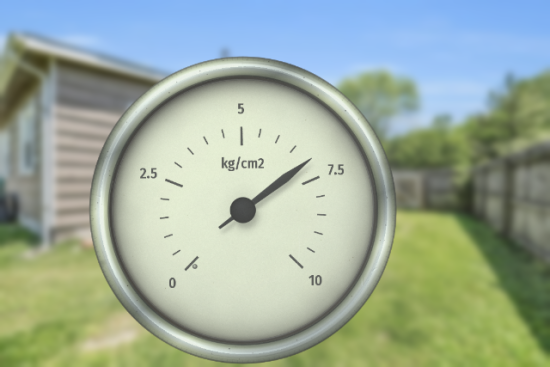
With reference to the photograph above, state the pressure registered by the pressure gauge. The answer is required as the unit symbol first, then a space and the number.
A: kg/cm² 7
